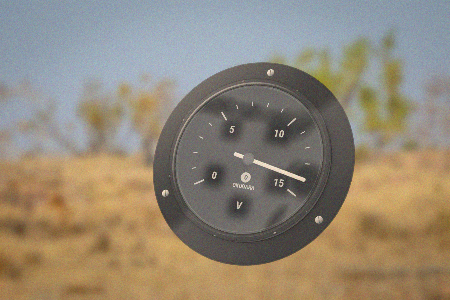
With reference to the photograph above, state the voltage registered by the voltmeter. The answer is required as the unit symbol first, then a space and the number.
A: V 14
